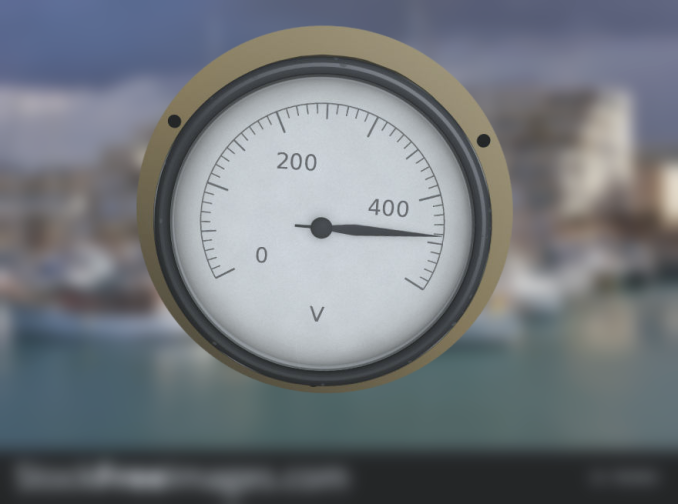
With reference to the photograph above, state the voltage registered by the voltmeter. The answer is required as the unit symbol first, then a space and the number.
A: V 440
